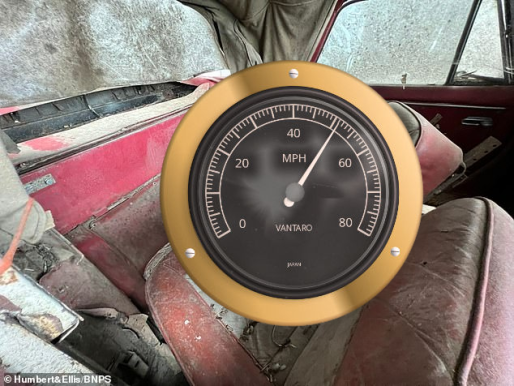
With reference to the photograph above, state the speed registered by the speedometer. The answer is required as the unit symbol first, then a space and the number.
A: mph 51
